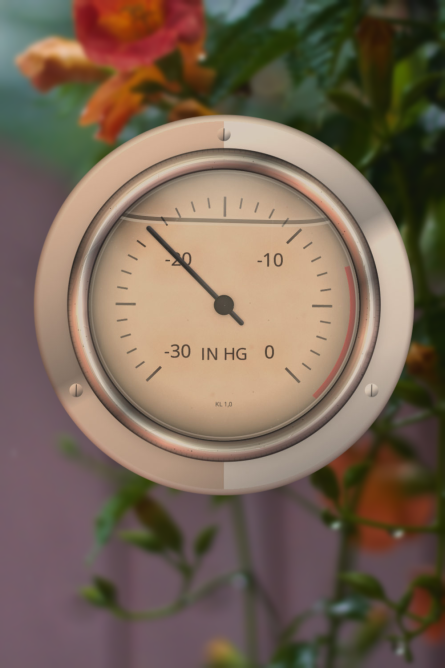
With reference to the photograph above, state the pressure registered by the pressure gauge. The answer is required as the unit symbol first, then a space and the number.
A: inHg -20
